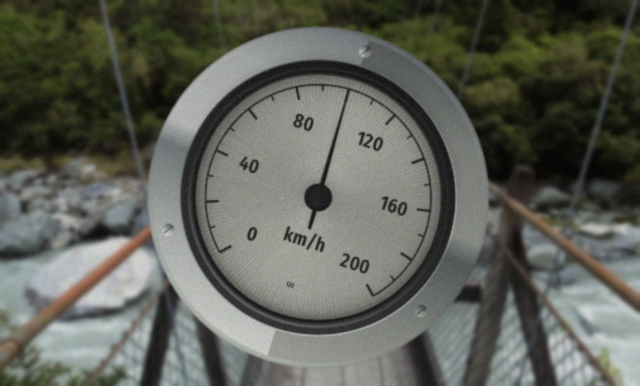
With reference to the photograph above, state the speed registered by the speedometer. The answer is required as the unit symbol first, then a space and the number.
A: km/h 100
